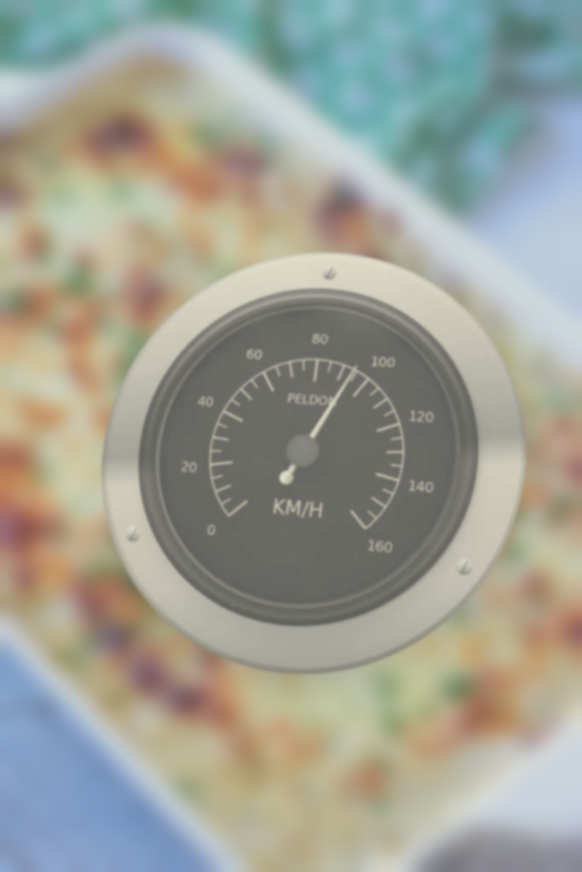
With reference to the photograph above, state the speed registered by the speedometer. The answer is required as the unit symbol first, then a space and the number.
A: km/h 95
